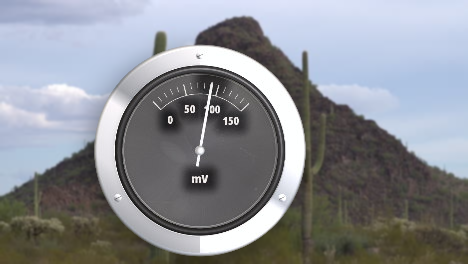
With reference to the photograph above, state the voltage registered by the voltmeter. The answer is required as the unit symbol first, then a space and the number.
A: mV 90
